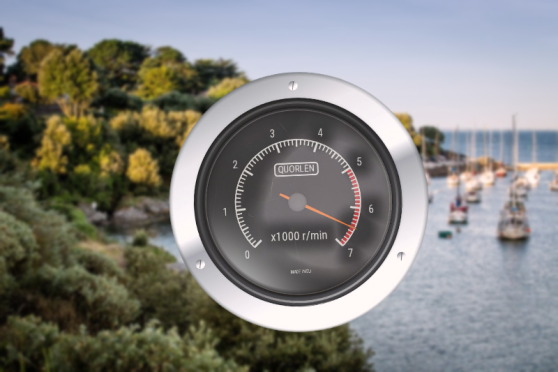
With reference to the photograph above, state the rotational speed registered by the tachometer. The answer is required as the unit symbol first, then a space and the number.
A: rpm 6500
